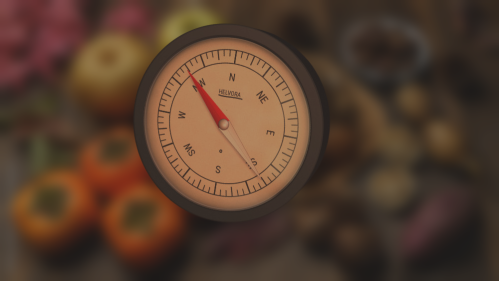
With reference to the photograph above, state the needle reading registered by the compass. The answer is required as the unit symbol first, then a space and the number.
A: ° 315
